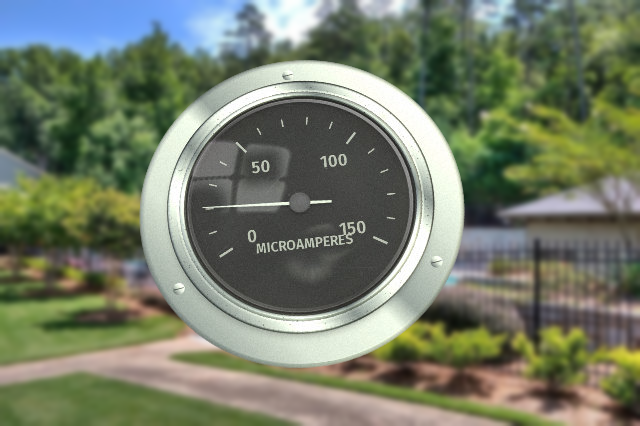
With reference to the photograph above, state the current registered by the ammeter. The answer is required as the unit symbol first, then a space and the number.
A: µA 20
